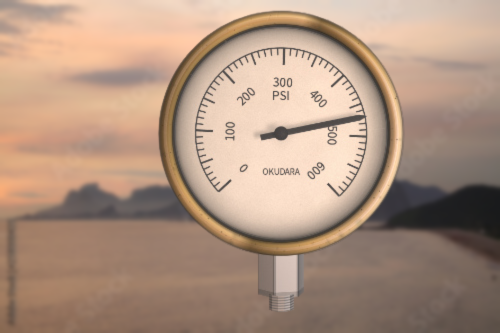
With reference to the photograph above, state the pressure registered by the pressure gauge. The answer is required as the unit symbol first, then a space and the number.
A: psi 470
